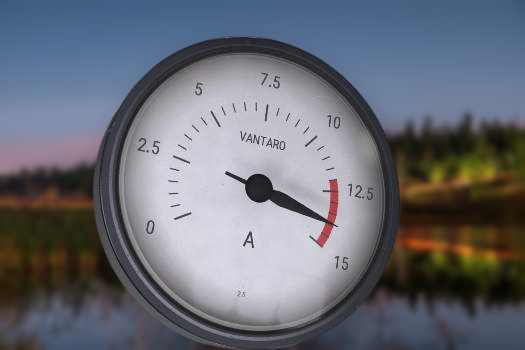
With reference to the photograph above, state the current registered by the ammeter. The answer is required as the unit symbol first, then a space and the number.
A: A 14
